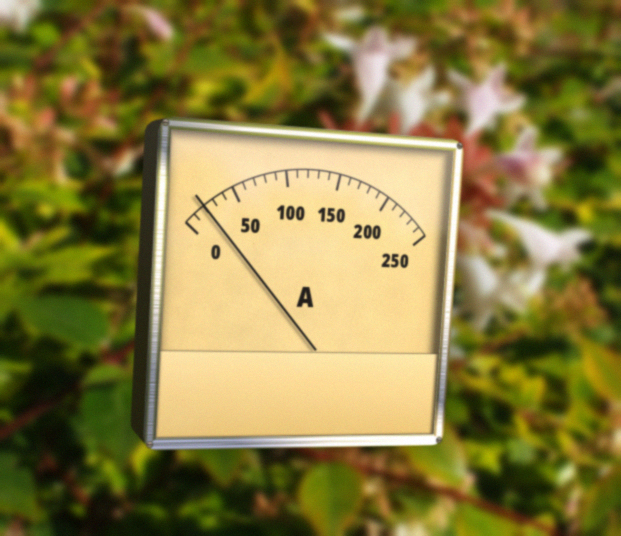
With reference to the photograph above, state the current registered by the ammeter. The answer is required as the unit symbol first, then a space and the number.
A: A 20
